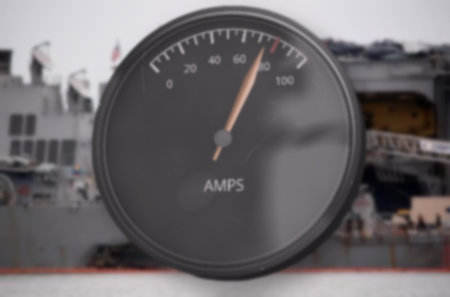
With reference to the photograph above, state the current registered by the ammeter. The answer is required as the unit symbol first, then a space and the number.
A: A 75
